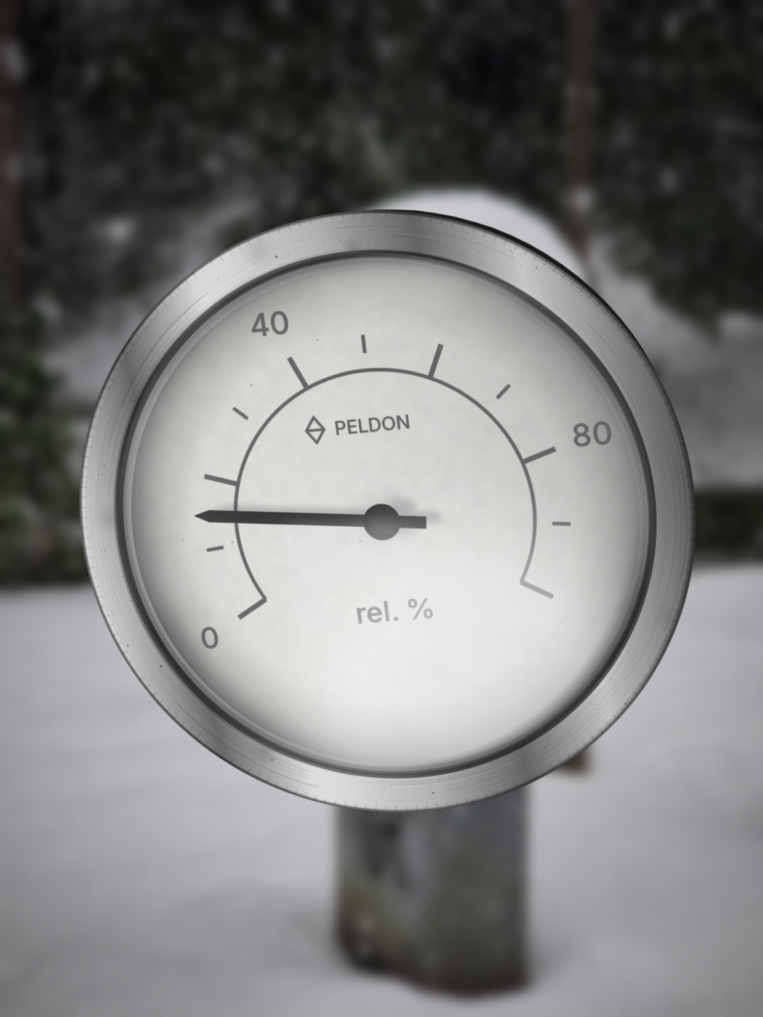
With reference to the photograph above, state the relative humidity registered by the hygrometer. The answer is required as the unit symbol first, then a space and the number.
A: % 15
